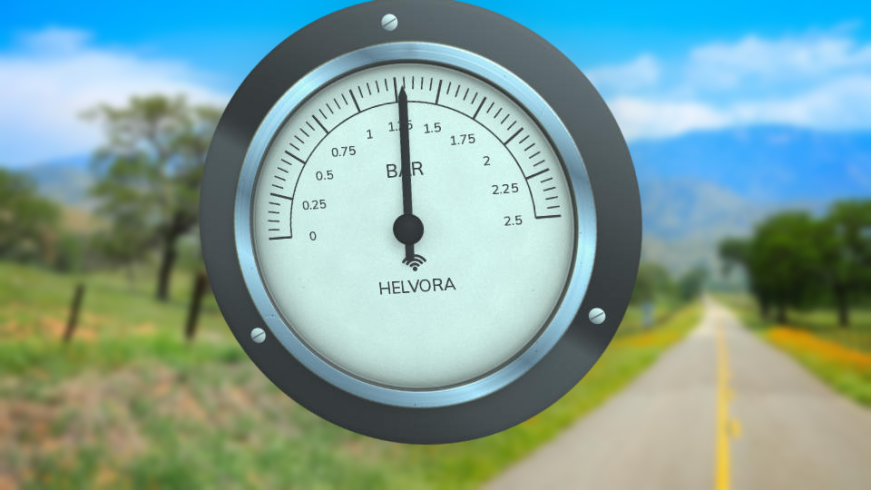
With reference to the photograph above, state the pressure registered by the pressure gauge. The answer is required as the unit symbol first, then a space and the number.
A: bar 1.3
